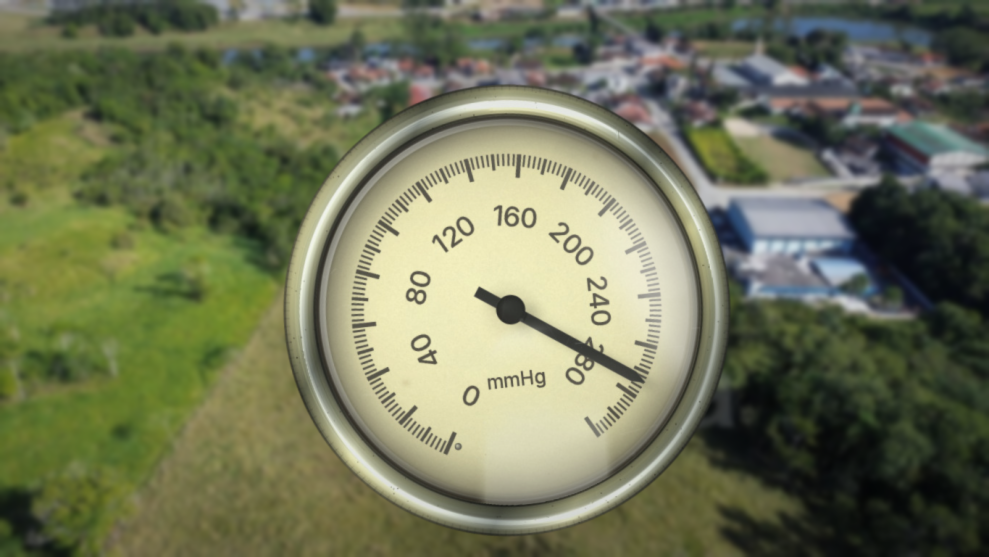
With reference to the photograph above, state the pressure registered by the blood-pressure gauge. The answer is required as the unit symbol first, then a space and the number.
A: mmHg 274
